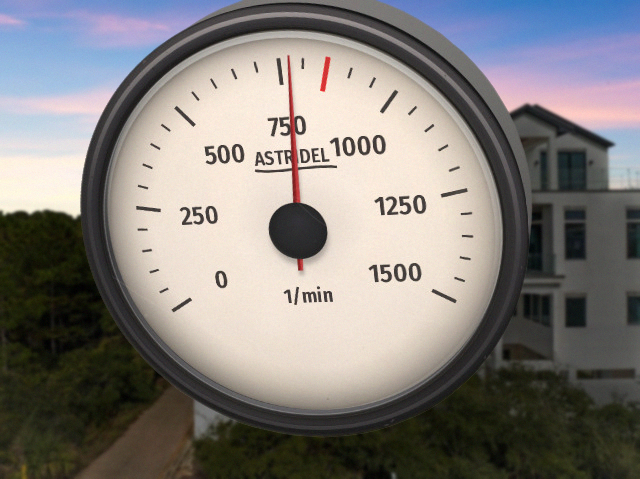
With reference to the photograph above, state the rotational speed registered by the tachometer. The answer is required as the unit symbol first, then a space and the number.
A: rpm 775
